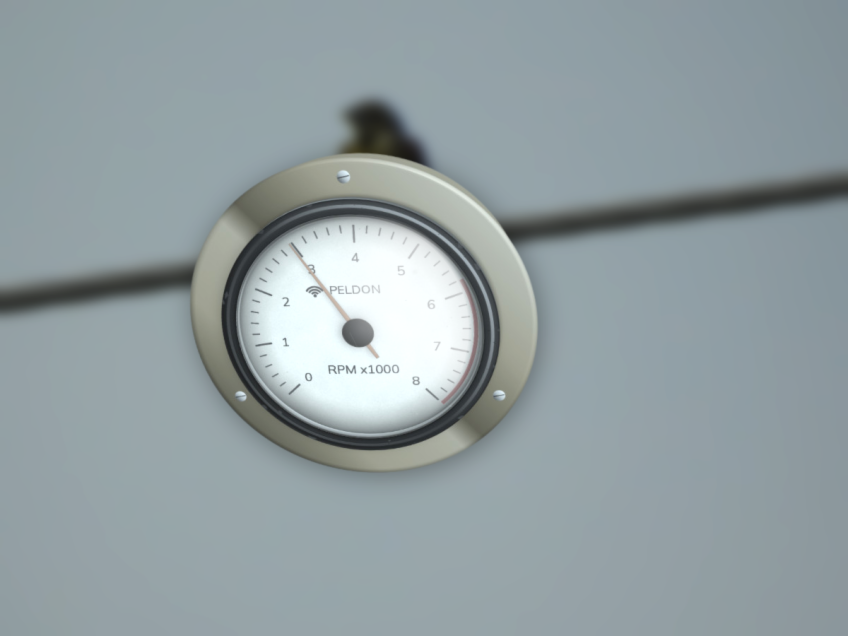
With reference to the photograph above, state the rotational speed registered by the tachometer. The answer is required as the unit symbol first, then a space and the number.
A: rpm 3000
